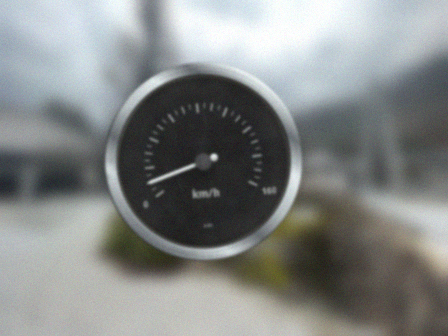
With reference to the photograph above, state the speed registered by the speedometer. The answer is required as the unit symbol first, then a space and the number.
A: km/h 10
